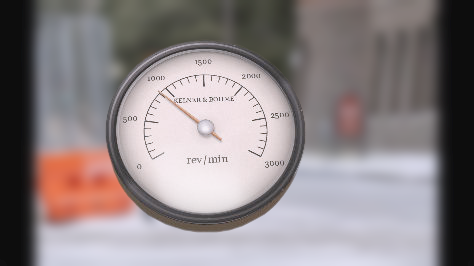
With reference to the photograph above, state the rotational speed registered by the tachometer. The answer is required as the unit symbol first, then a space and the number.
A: rpm 900
